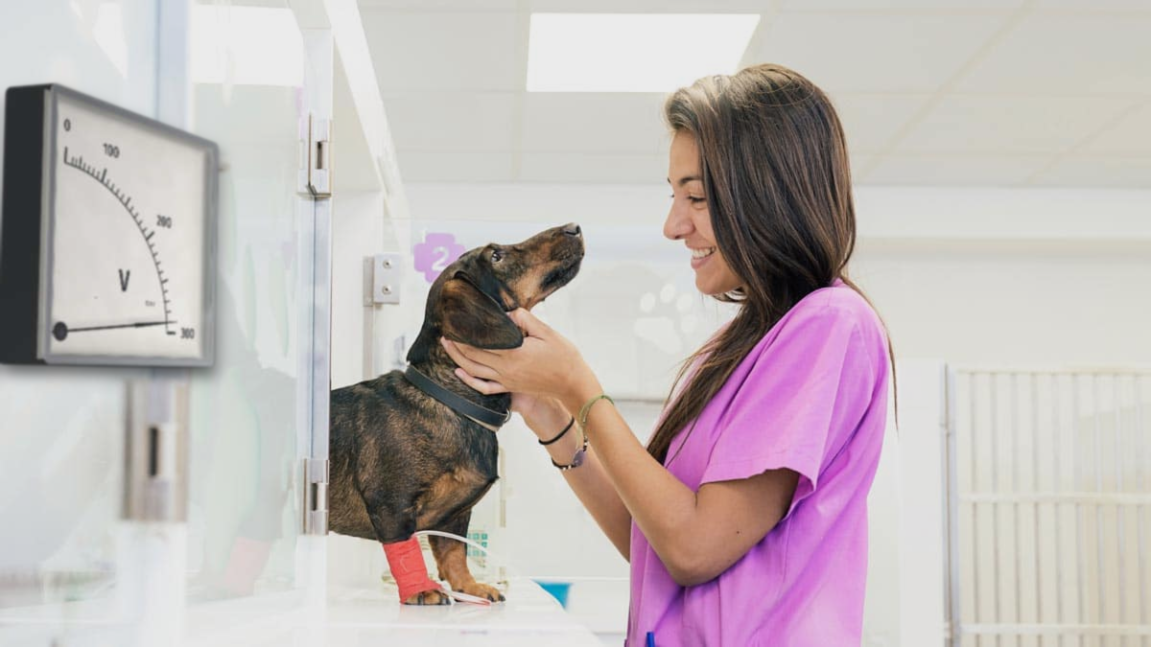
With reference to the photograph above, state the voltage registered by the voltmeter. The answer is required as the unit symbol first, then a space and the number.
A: V 290
